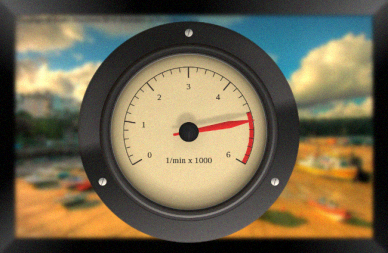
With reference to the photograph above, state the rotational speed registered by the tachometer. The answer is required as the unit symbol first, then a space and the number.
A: rpm 5000
